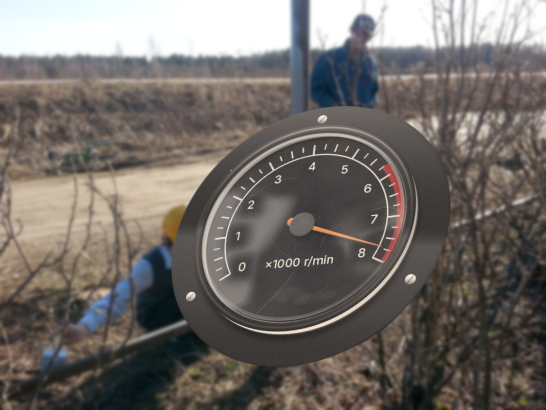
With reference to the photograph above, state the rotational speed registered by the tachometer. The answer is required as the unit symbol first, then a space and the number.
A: rpm 7750
